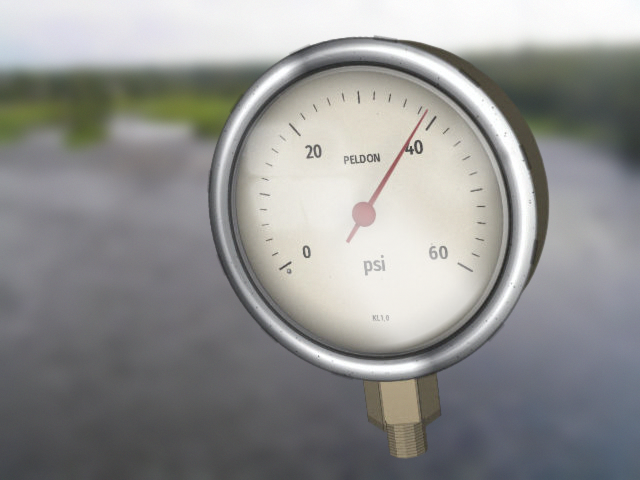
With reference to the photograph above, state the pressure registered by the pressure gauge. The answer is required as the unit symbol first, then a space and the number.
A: psi 39
